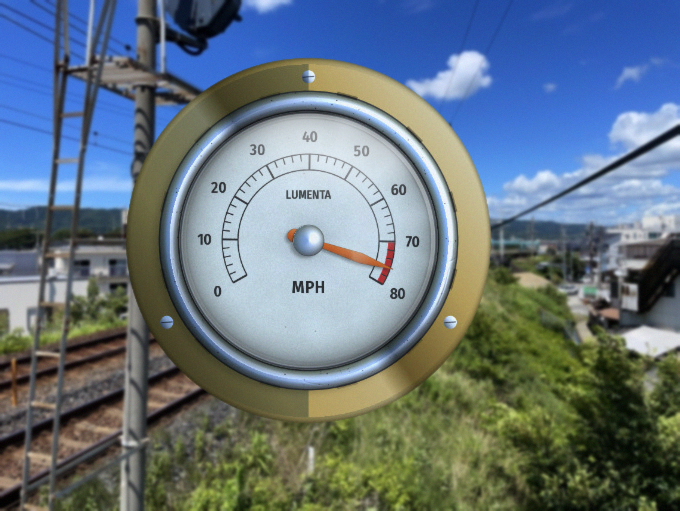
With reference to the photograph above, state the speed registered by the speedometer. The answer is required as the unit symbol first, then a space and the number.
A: mph 76
